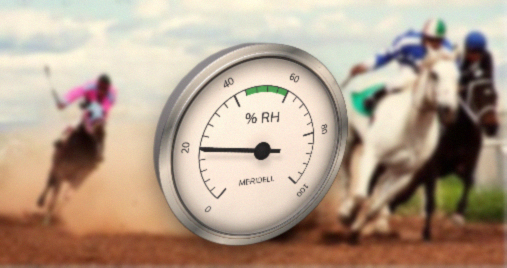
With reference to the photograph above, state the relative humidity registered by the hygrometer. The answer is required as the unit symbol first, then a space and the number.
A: % 20
